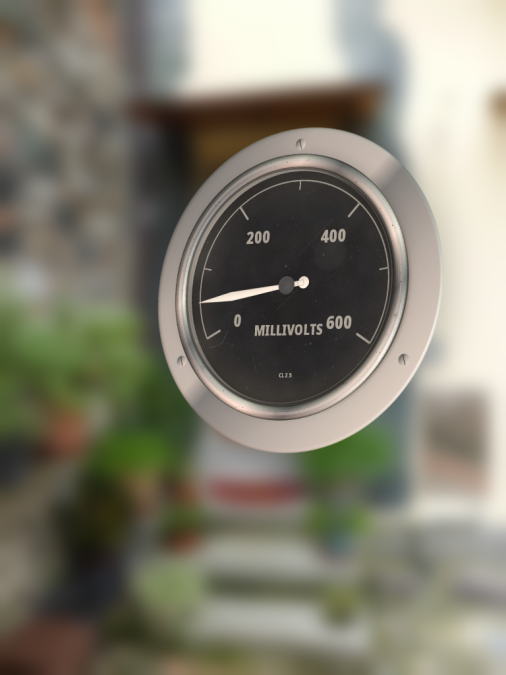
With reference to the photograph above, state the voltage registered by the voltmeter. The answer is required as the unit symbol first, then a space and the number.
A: mV 50
